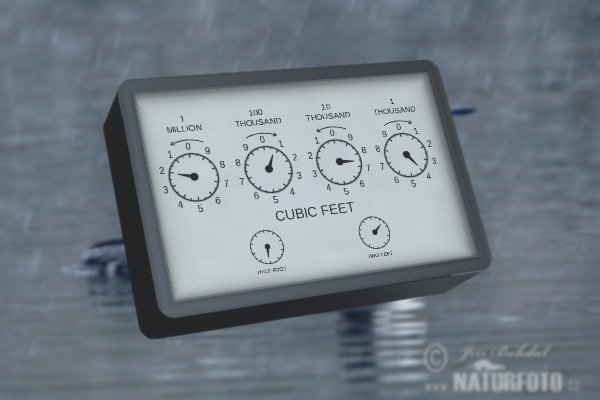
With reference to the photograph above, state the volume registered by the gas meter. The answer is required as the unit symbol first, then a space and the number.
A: ft³ 207400
